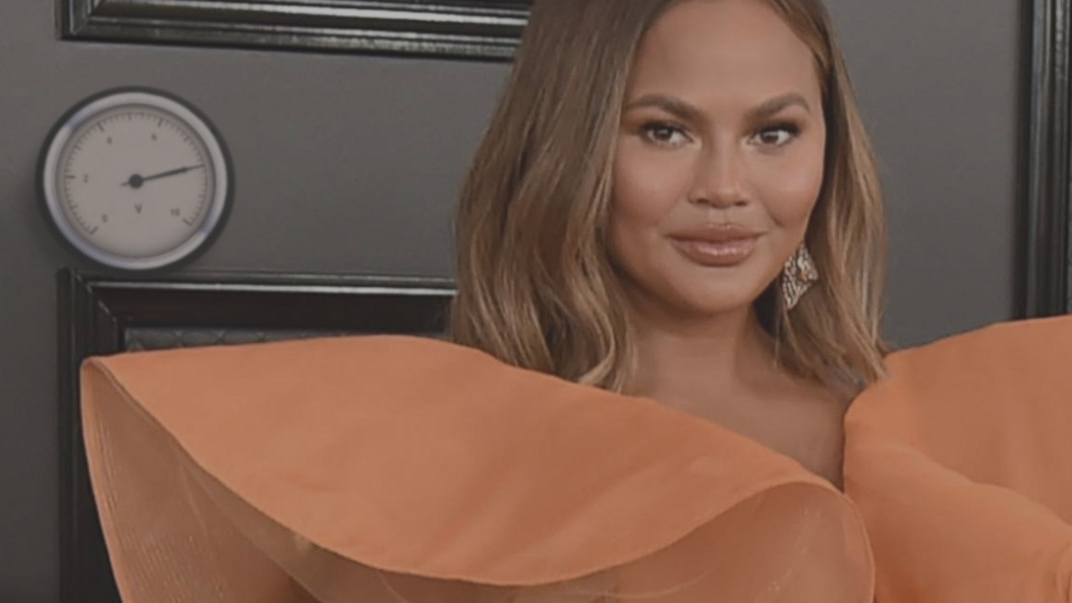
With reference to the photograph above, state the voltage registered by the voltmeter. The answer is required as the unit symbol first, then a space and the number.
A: V 8
